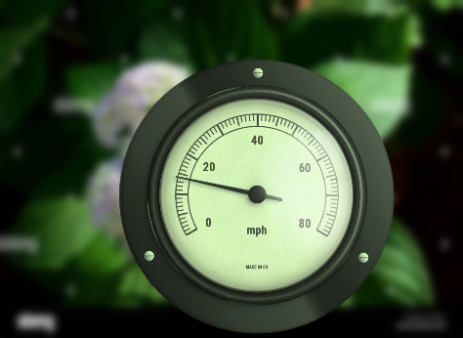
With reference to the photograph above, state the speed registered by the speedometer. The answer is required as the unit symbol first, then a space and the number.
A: mph 14
